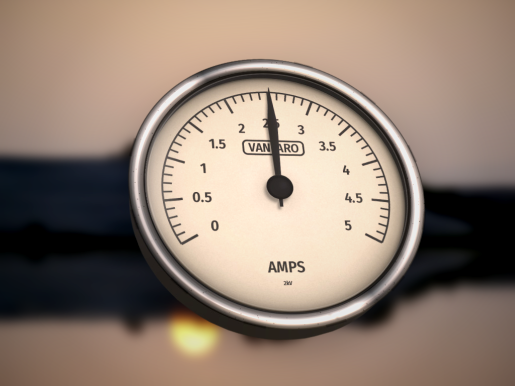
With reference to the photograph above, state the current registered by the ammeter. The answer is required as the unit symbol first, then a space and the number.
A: A 2.5
